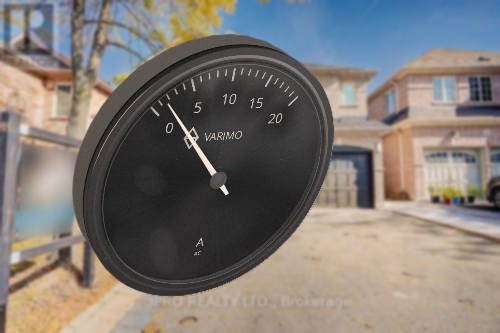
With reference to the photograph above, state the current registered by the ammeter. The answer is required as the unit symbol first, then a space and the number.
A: A 1.5
